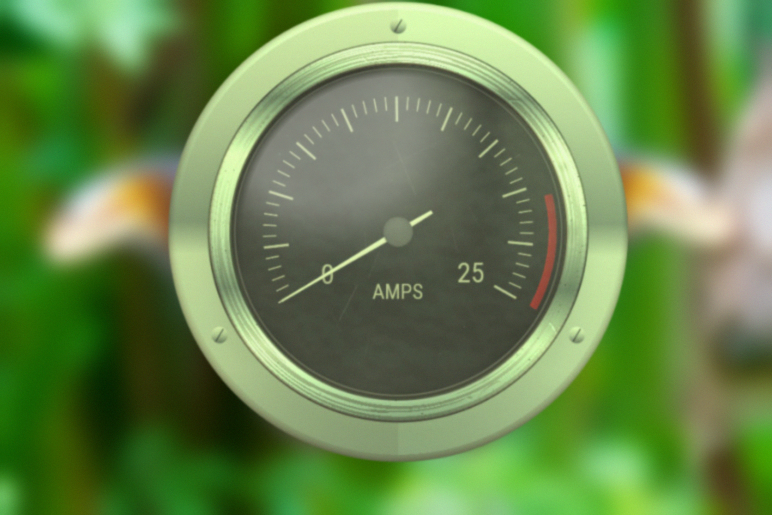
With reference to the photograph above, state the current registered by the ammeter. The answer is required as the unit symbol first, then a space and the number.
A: A 0
